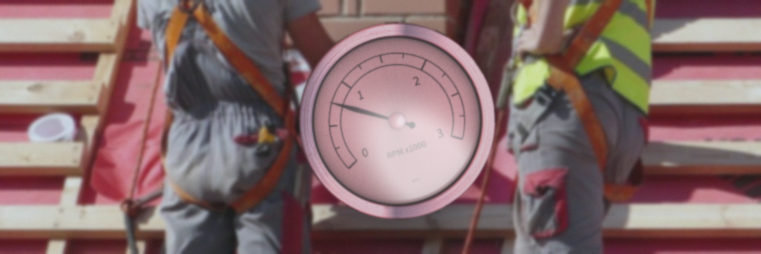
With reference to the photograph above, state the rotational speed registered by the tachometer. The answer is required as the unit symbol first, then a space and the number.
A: rpm 750
